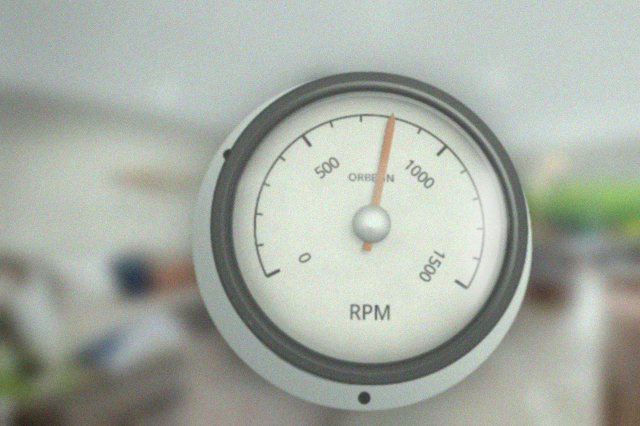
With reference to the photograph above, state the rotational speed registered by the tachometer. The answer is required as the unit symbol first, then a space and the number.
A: rpm 800
